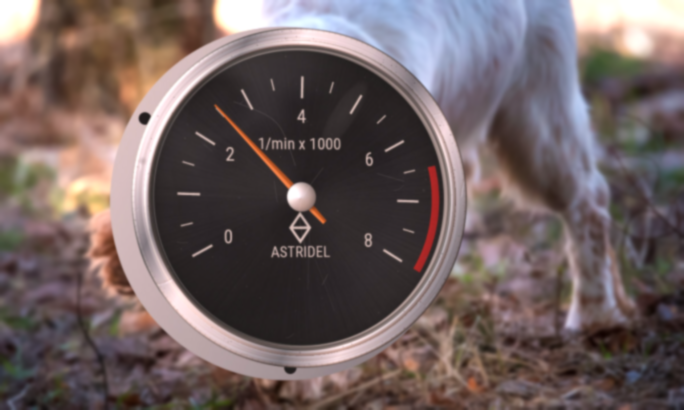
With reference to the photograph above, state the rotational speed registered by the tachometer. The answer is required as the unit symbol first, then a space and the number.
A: rpm 2500
